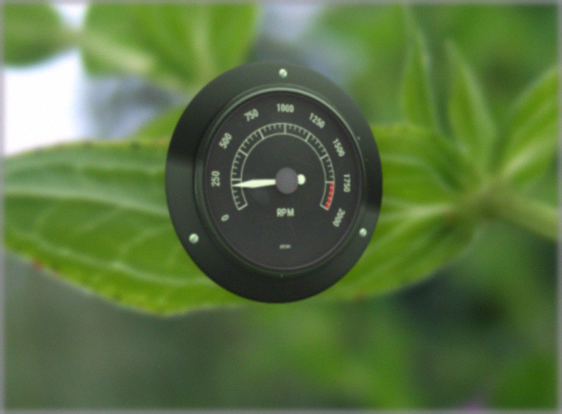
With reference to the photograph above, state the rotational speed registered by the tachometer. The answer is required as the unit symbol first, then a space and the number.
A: rpm 200
